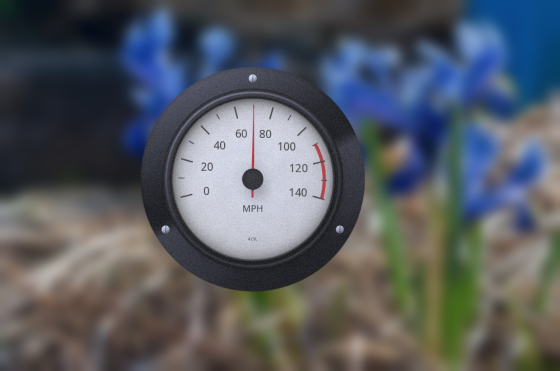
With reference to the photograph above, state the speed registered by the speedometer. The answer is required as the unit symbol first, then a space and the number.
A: mph 70
